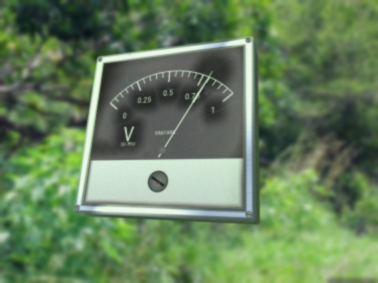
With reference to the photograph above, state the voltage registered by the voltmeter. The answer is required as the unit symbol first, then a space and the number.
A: V 0.8
